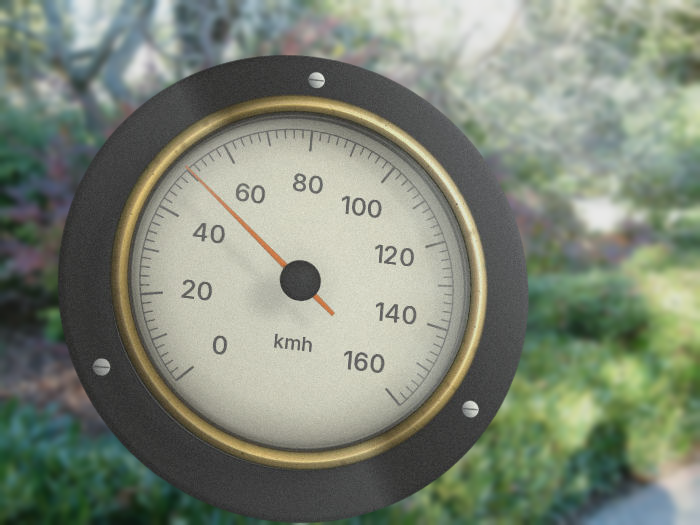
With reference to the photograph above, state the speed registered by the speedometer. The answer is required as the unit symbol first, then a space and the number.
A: km/h 50
